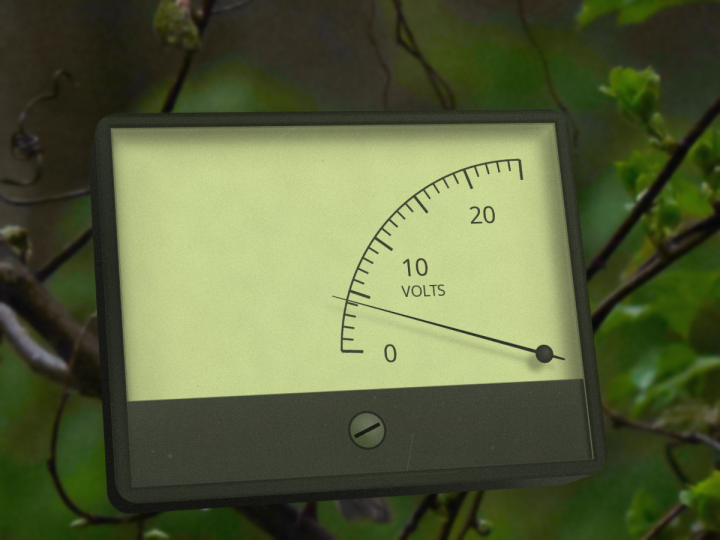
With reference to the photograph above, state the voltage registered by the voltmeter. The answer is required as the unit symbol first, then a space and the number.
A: V 4
